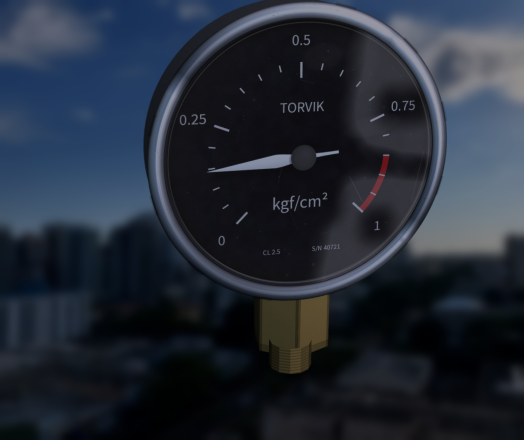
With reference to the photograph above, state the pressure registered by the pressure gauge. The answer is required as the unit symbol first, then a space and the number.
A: kg/cm² 0.15
